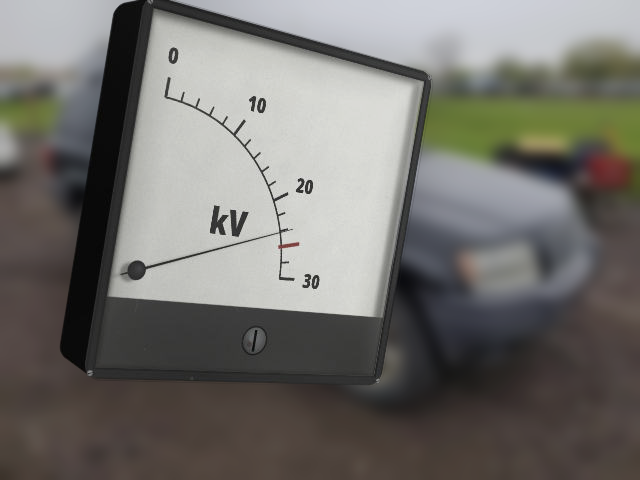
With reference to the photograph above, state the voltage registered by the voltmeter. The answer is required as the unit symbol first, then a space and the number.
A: kV 24
